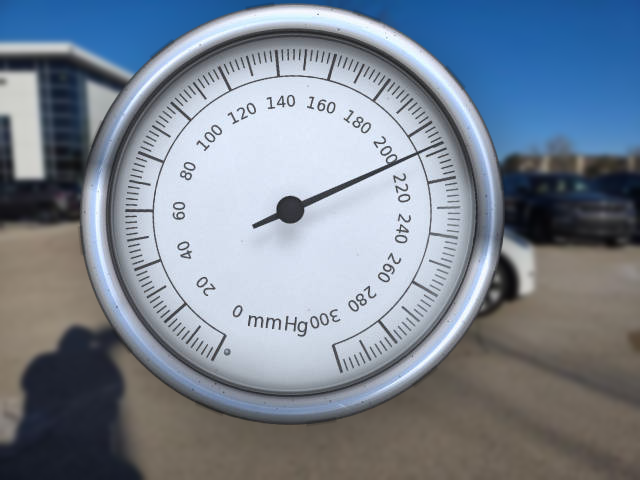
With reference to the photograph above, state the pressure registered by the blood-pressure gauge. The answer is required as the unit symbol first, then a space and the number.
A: mmHg 208
